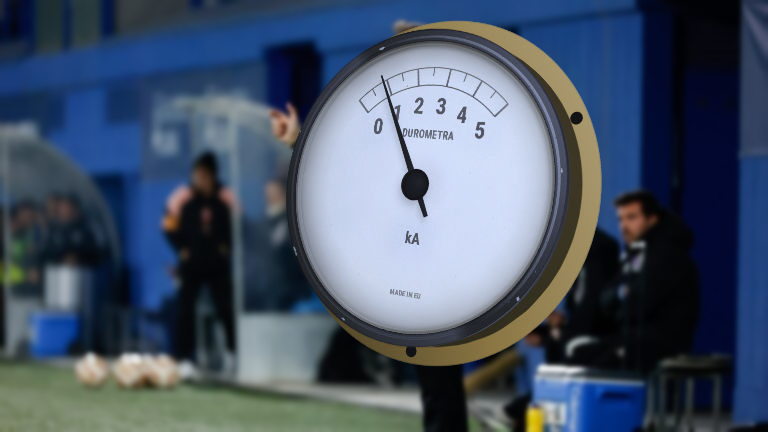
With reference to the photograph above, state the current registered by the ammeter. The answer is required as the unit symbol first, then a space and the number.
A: kA 1
